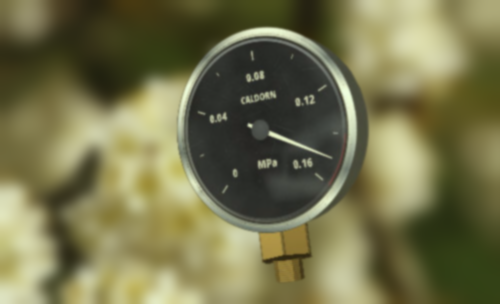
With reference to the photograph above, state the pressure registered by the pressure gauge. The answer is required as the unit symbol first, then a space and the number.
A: MPa 0.15
